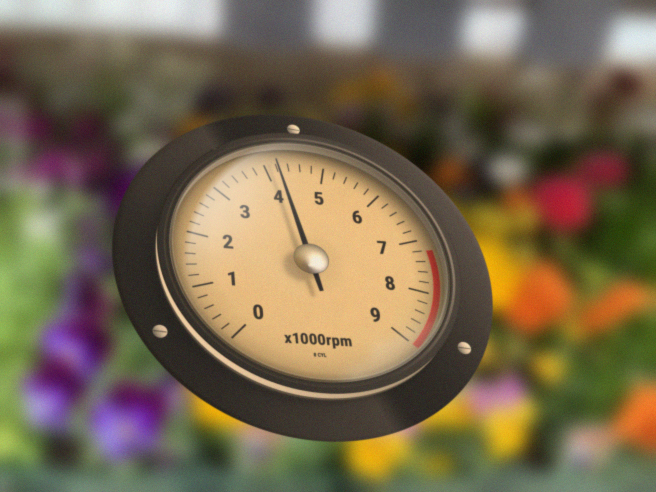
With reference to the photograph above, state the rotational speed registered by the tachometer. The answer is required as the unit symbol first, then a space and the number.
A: rpm 4200
